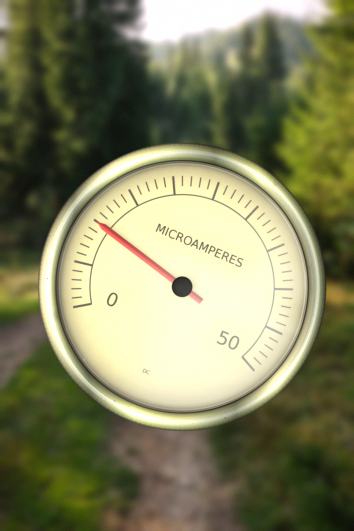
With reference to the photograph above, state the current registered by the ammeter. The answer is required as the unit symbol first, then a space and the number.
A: µA 10
